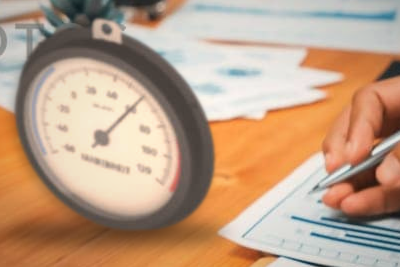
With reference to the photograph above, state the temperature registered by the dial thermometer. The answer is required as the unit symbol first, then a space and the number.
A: °F 60
